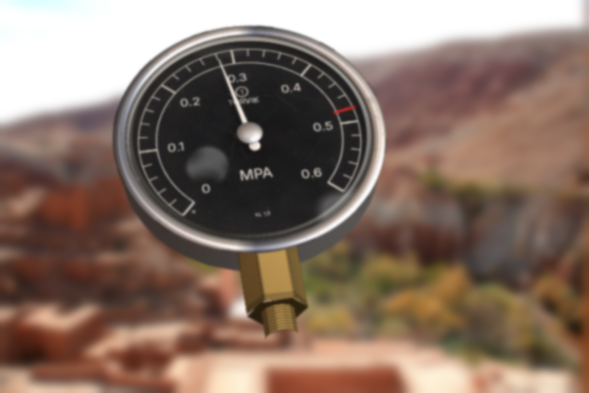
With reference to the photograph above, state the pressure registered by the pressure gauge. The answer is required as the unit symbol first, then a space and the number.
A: MPa 0.28
